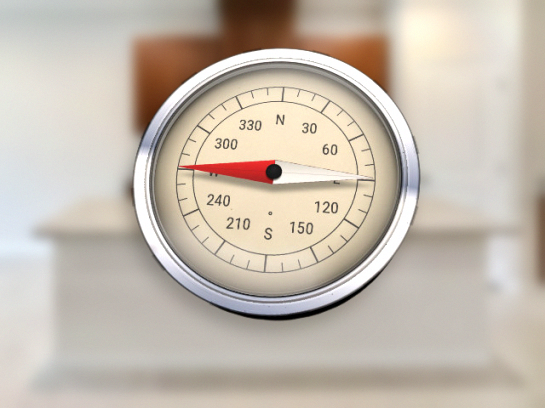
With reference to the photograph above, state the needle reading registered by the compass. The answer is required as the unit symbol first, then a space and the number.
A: ° 270
